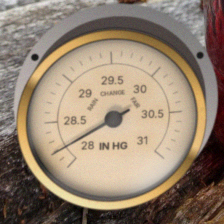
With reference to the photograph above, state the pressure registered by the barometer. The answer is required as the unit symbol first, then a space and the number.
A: inHg 28.2
